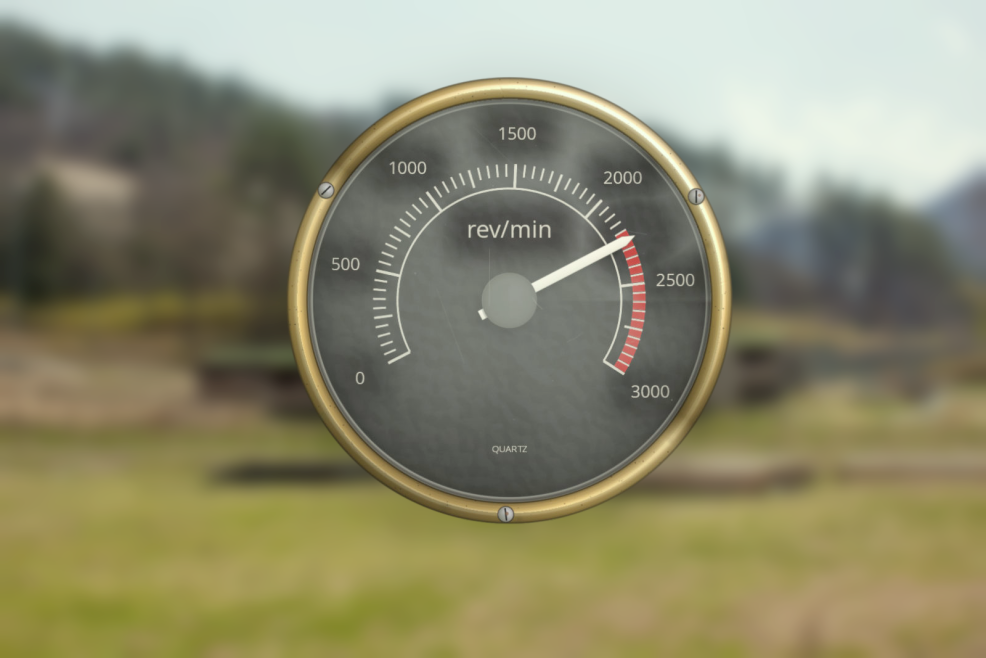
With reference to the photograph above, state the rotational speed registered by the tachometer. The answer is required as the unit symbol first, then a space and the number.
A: rpm 2250
